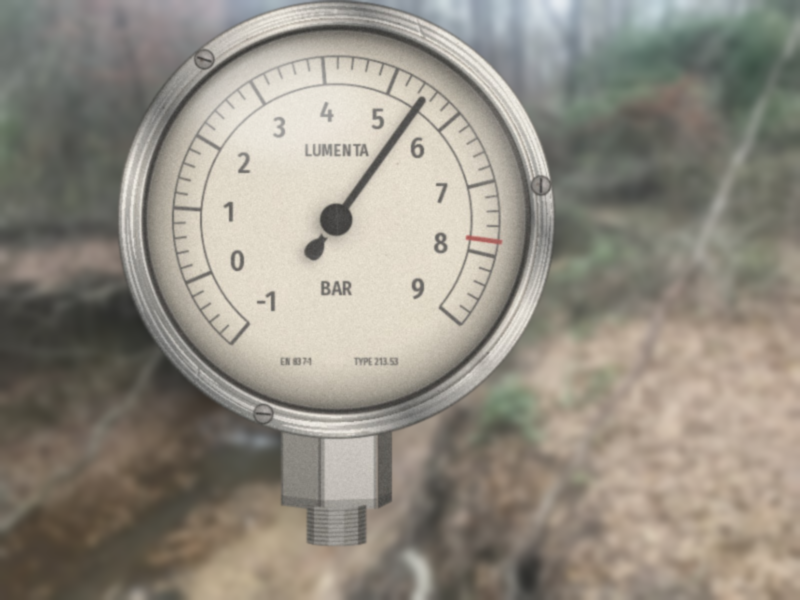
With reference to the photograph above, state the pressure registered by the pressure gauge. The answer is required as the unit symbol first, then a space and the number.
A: bar 5.5
